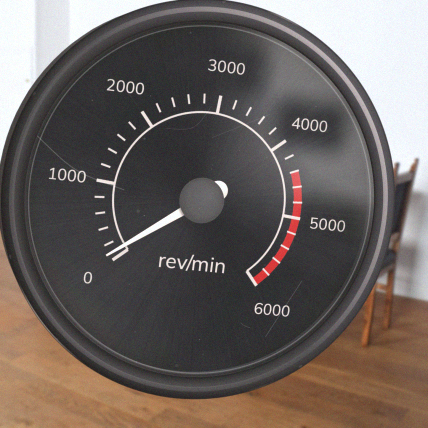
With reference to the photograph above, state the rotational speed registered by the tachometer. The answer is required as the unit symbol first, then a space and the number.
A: rpm 100
